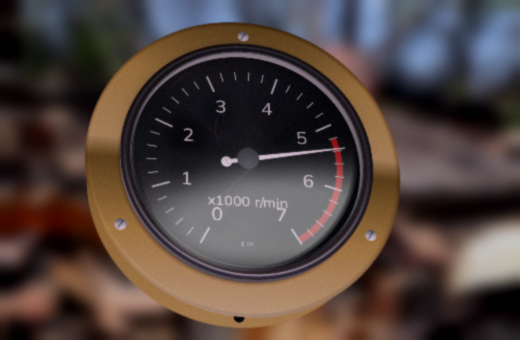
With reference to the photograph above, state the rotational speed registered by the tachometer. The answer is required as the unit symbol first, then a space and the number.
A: rpm 5400
